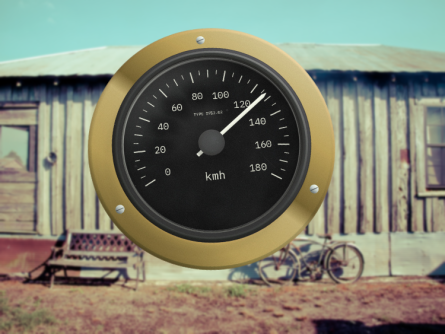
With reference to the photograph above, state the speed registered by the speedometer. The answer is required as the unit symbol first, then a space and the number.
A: km/h 127.5
